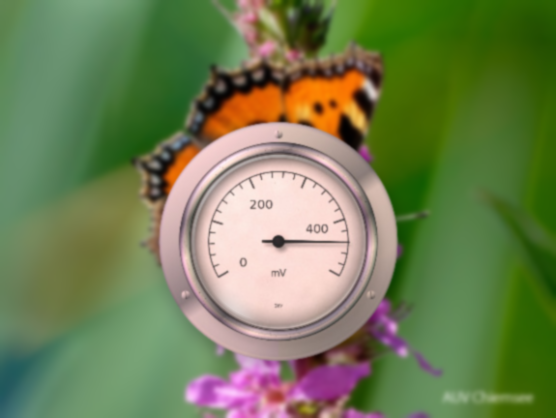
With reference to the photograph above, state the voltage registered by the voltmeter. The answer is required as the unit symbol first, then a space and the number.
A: mV 440
